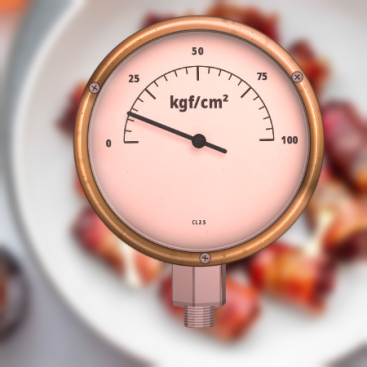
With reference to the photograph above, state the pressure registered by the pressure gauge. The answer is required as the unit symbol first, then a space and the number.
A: kg/cm² 12.5
